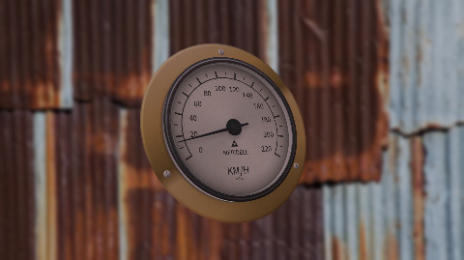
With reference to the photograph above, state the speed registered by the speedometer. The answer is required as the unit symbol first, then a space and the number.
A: km/h 15
